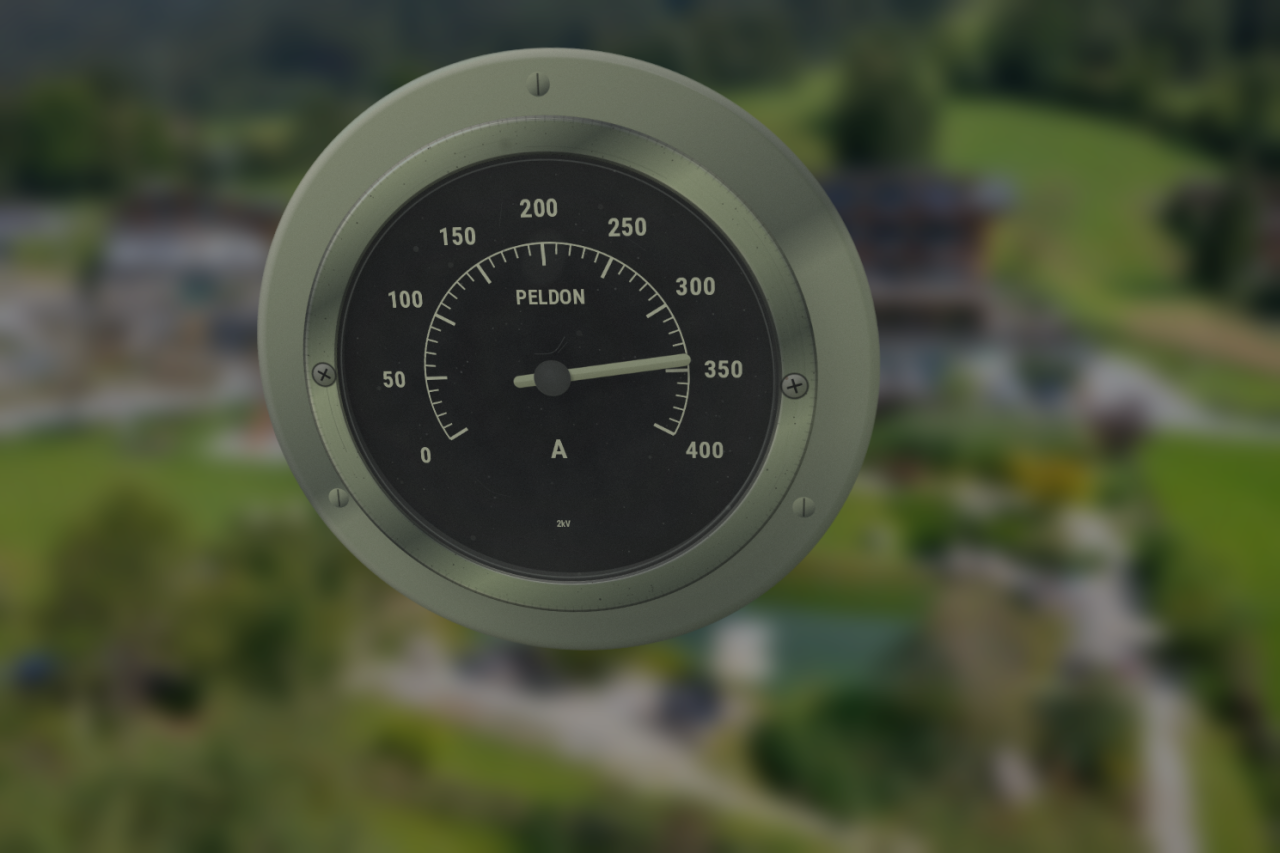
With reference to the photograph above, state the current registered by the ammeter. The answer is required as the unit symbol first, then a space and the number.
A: A 340
